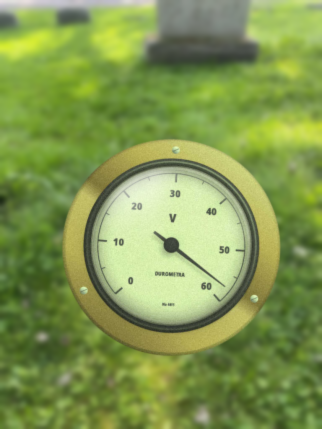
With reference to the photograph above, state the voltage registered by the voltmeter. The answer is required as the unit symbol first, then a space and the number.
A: V 57.5
